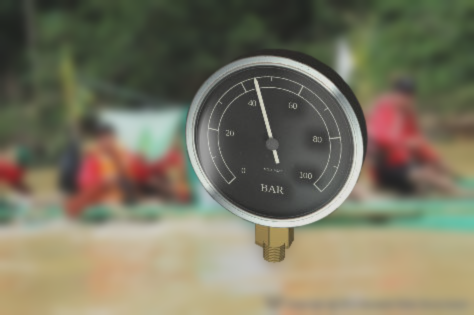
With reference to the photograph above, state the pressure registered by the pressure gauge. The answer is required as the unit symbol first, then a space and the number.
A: bar 45
